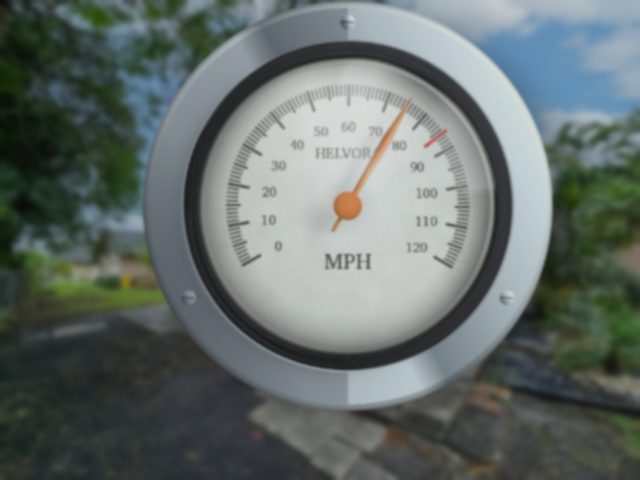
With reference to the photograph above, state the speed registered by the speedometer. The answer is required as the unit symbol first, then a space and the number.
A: mph 75
